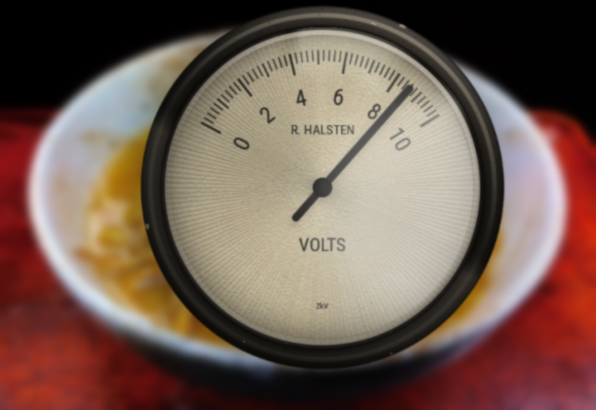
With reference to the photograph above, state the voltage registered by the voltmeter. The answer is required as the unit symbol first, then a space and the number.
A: V 8.6
